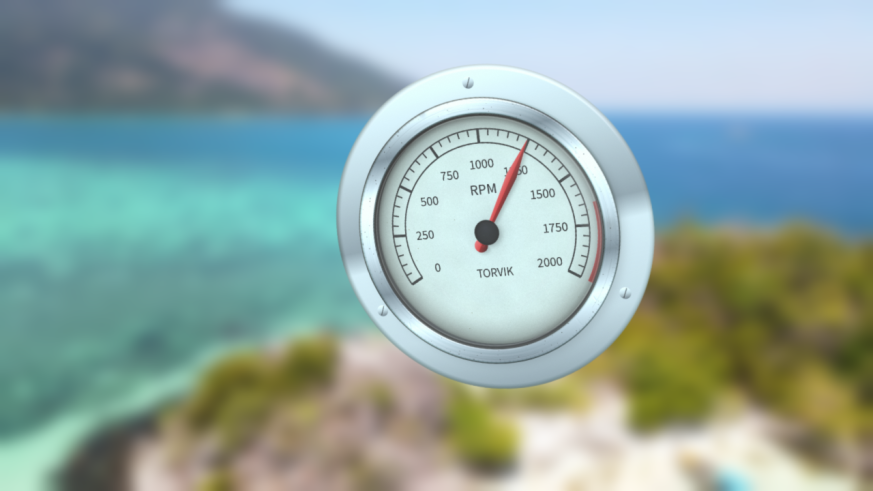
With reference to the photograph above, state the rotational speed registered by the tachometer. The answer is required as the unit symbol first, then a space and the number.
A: rpm 1250
